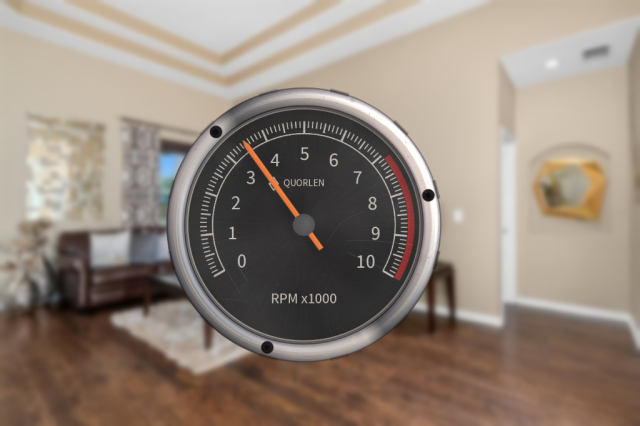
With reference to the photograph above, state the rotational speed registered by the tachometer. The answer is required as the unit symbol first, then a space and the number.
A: rpm 3500
